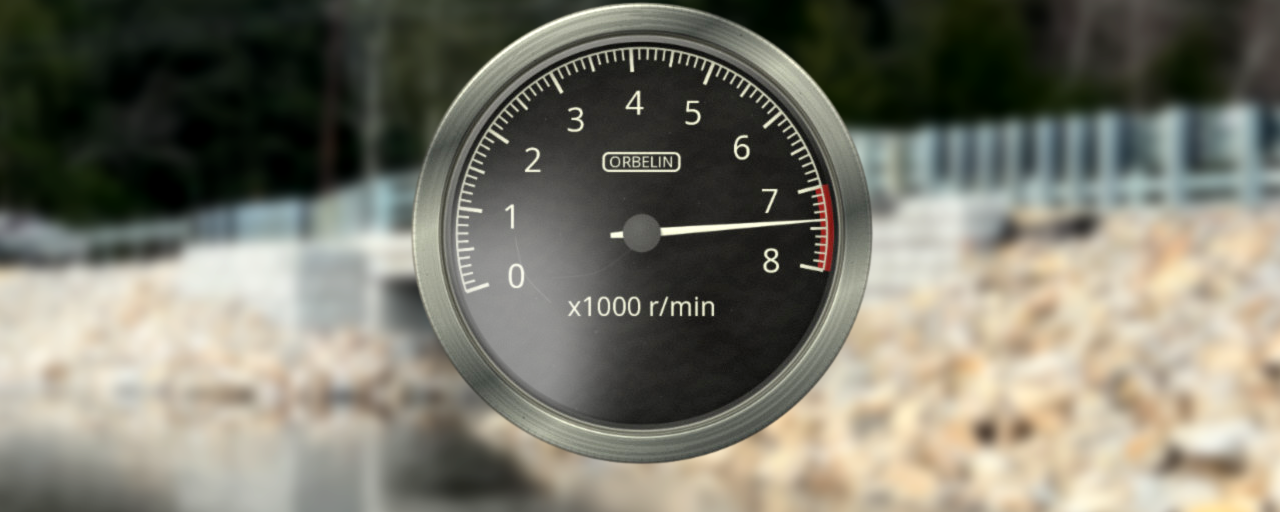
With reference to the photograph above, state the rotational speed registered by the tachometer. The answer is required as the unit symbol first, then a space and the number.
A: rpm 7400
